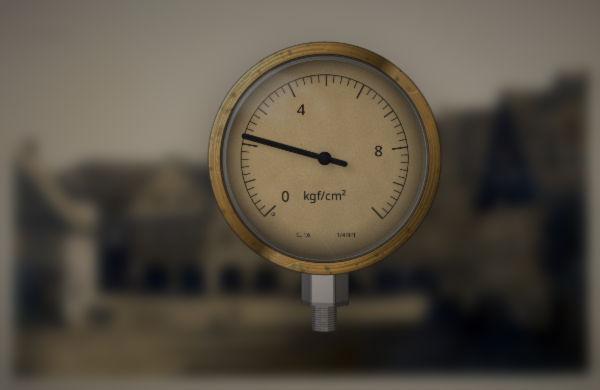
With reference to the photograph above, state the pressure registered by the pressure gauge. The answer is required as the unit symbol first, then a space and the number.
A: kg/cm² 2.2
